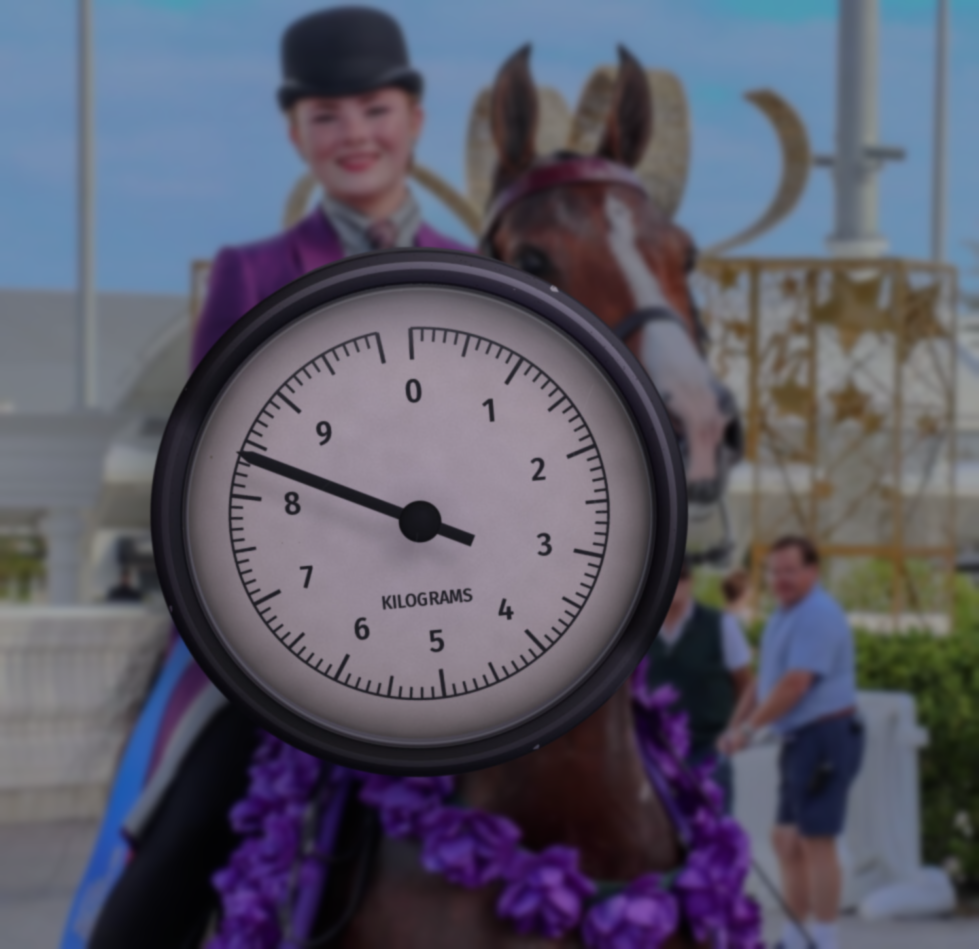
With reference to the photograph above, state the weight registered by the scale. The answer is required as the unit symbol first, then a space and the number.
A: kg 8.4
